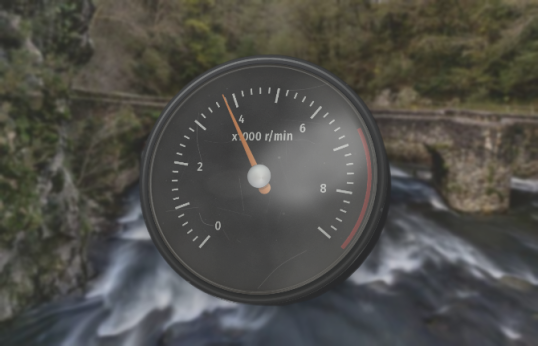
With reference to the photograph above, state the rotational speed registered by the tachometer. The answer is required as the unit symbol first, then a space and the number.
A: rpm 3800
